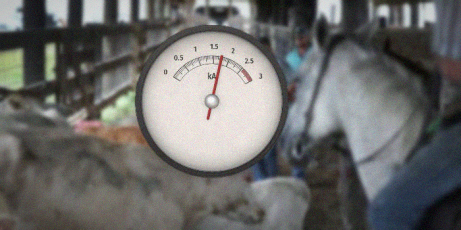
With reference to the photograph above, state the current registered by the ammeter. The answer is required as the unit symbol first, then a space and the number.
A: kA 1.75
